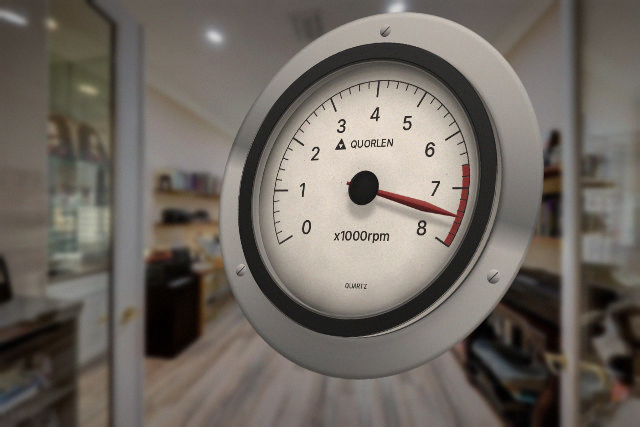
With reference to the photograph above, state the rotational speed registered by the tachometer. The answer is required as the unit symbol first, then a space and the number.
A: rpm 7500
